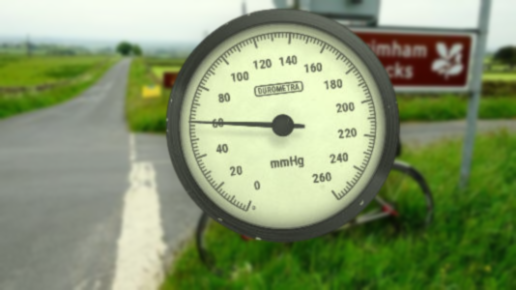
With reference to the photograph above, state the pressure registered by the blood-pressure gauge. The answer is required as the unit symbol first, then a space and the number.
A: mmHg 60
